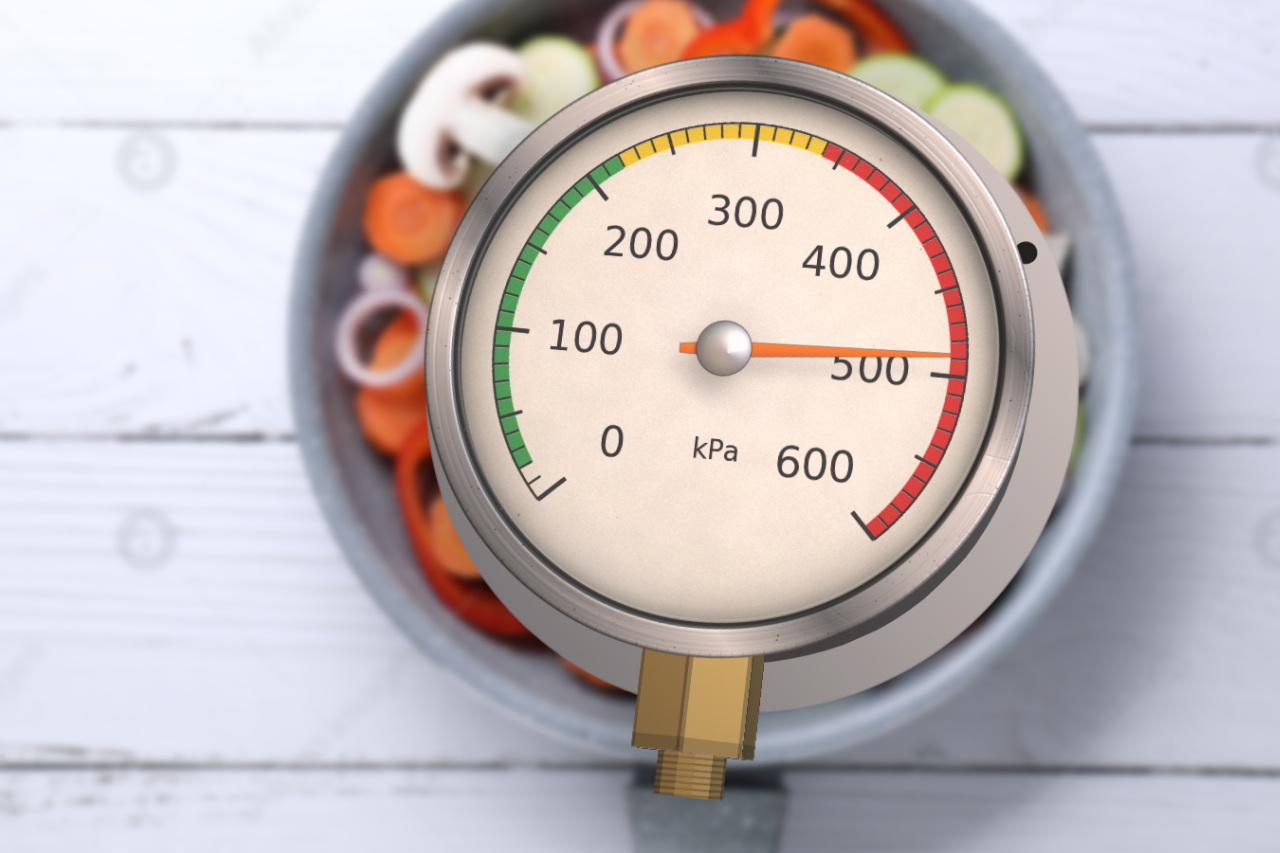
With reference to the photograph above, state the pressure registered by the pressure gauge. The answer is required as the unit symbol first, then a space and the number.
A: kPa 490
